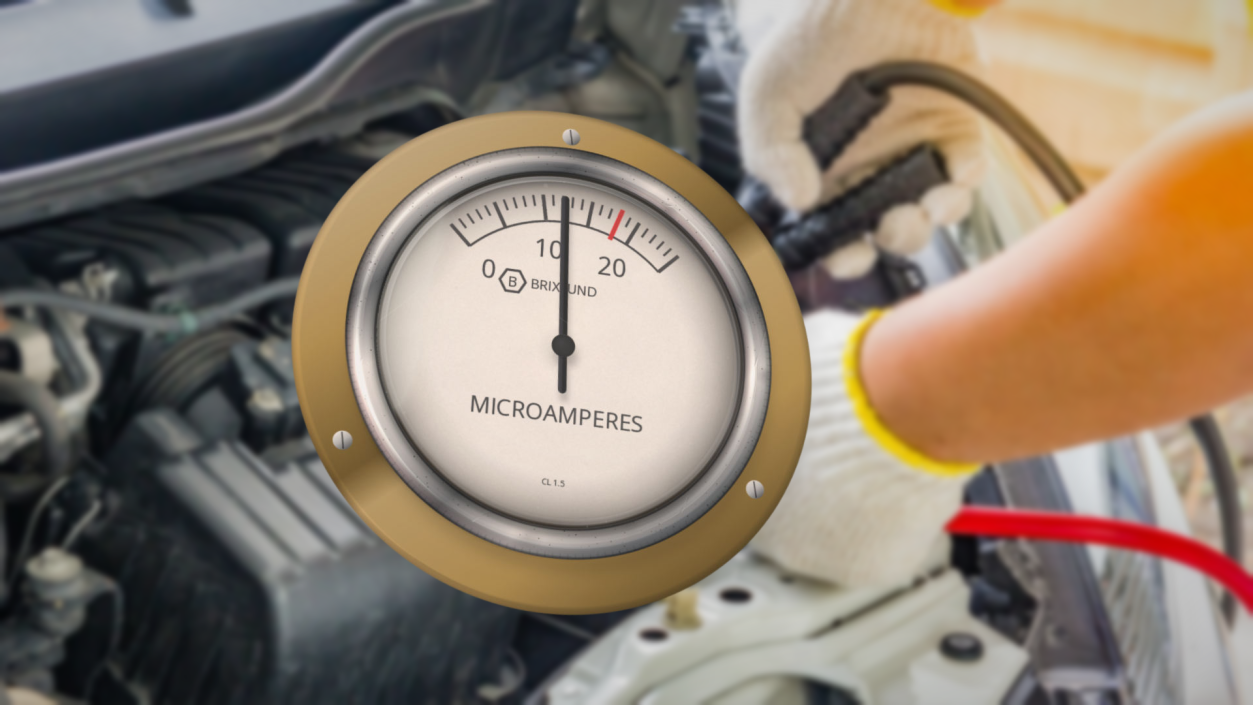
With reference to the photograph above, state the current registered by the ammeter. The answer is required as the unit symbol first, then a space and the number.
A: µA 12
